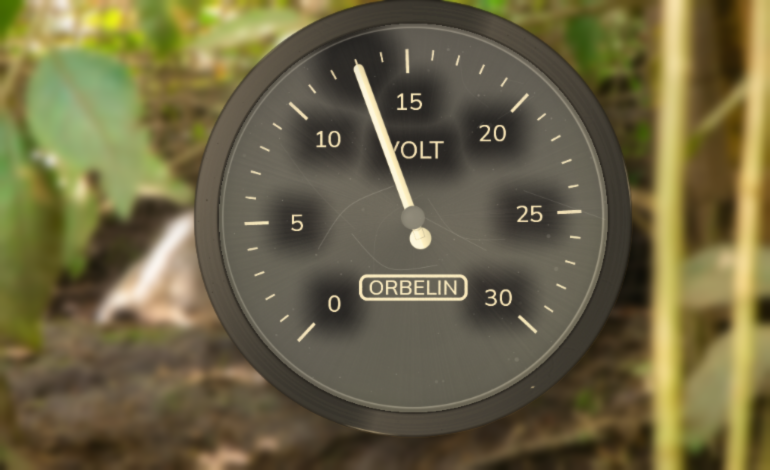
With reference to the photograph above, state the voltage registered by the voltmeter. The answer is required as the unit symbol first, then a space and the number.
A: V 13
